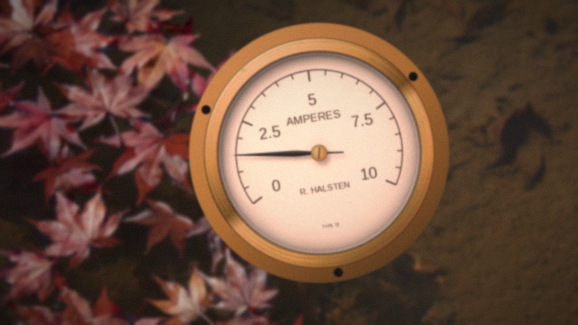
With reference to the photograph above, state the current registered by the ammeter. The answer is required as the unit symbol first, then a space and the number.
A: A 1.5
